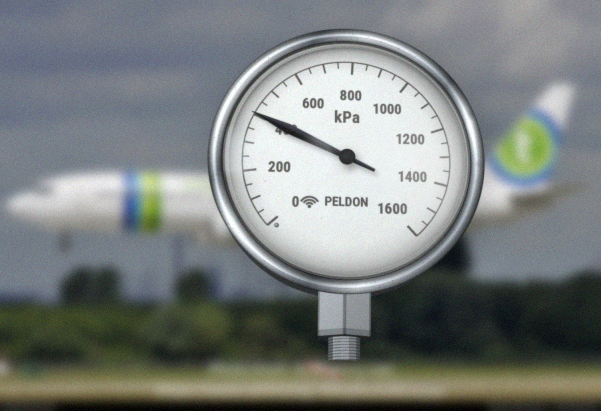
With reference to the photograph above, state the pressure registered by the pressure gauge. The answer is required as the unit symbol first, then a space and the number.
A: kPa 400
